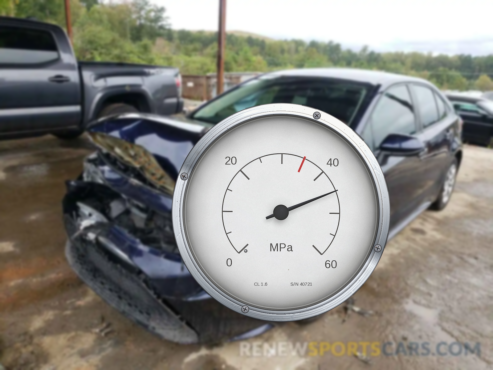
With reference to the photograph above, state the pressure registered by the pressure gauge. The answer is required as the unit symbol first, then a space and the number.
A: MPa 45
